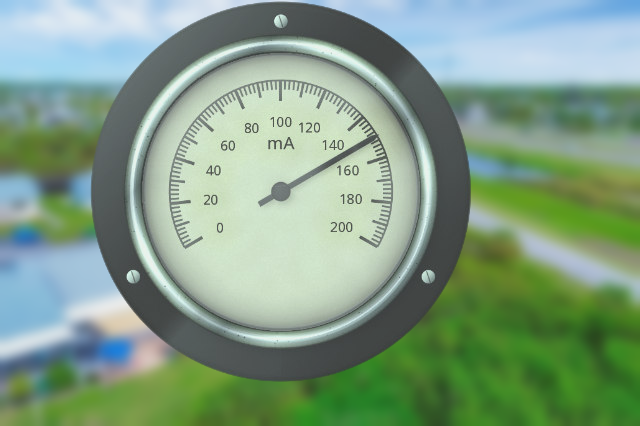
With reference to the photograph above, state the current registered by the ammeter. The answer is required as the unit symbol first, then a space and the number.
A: mA 150
